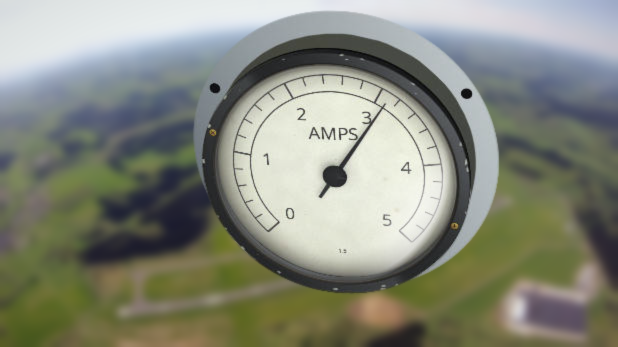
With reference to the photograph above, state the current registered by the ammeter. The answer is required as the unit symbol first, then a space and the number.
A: A 3.1
